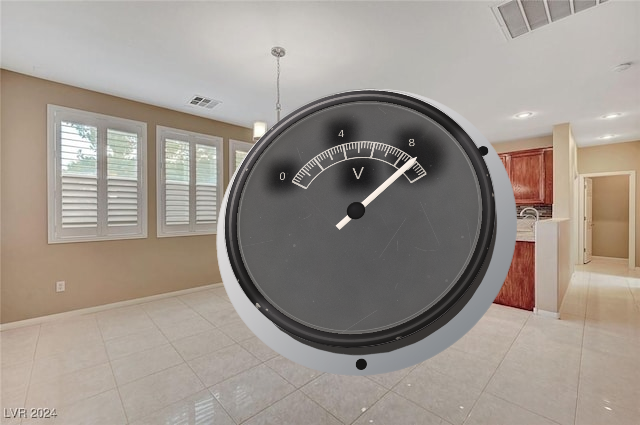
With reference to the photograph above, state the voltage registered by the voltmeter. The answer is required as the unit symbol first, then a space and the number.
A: V 9
